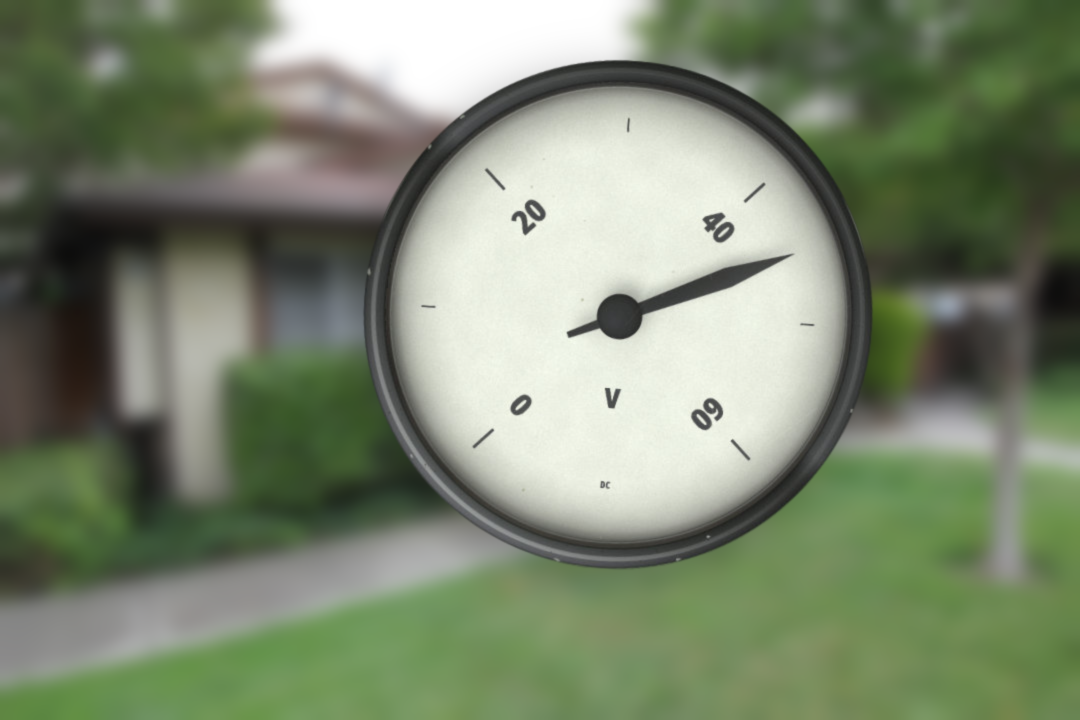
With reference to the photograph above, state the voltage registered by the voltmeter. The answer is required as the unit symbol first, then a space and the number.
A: V 45
